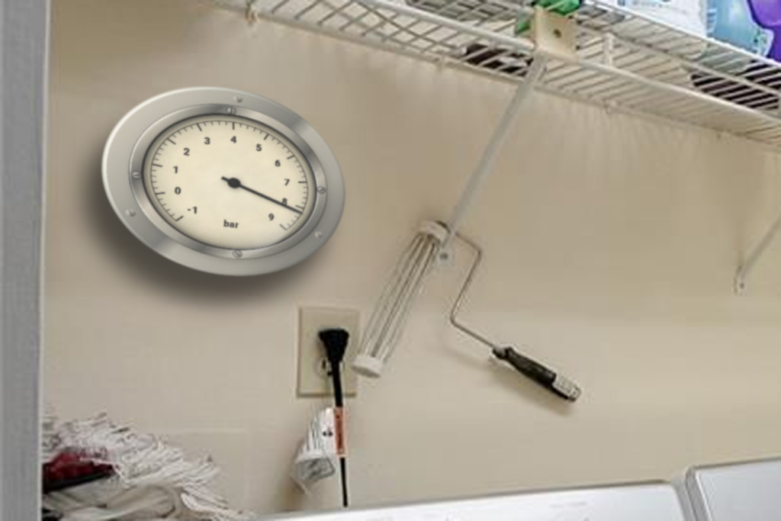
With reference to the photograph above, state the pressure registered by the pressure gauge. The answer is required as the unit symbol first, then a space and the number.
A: bar 8.2
